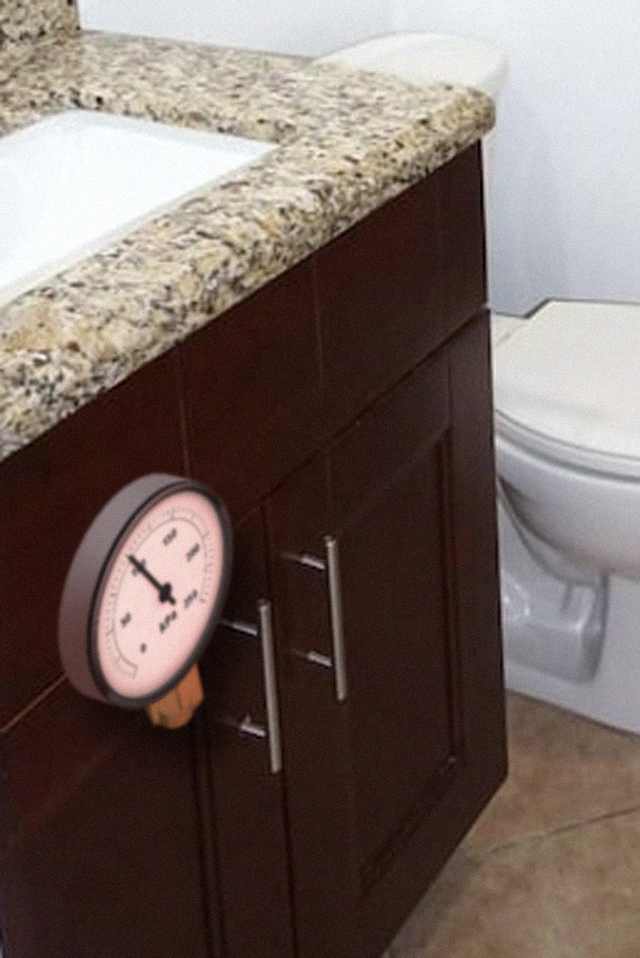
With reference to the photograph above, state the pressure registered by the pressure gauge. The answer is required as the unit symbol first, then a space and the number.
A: kPa 100
